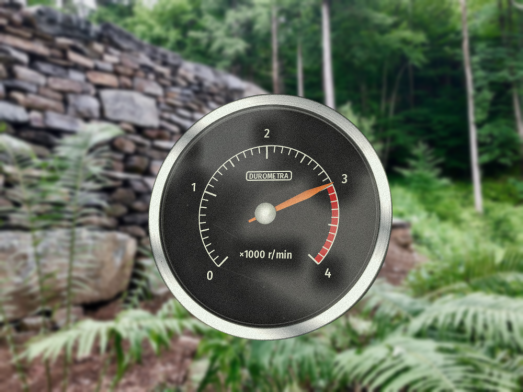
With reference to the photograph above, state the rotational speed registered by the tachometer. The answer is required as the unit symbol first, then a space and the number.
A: rpm 3000
